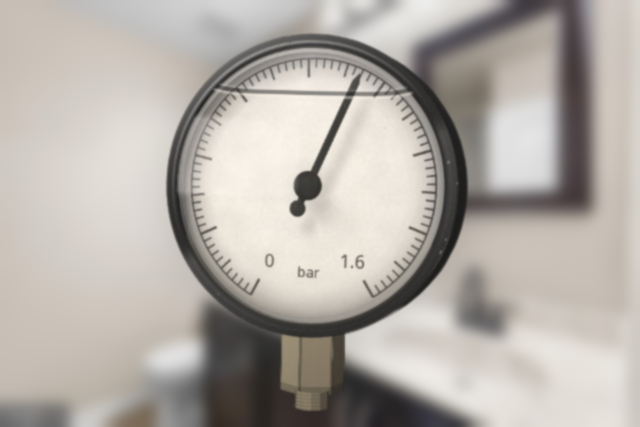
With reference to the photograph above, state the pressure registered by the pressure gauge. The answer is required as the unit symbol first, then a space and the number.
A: bar 0.94
